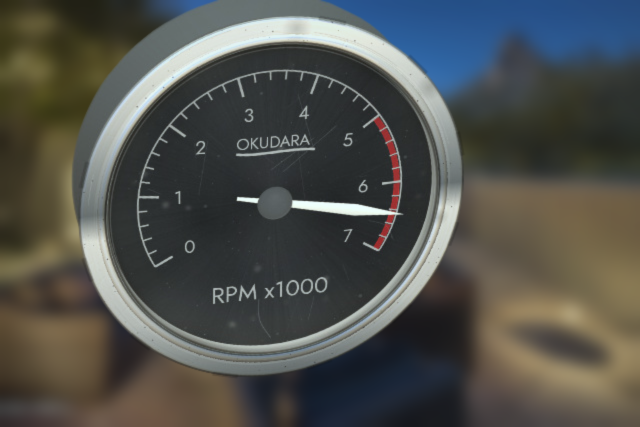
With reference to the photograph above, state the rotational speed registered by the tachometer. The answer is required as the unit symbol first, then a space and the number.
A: rpm 6400
